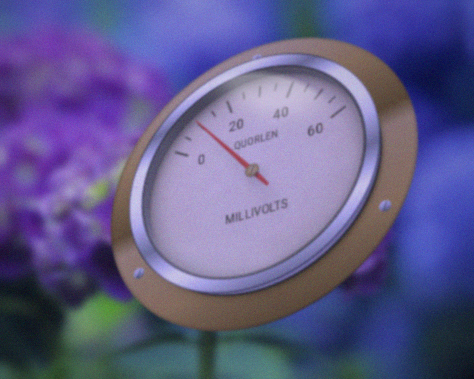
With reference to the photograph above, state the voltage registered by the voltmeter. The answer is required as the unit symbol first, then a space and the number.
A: mV 10
